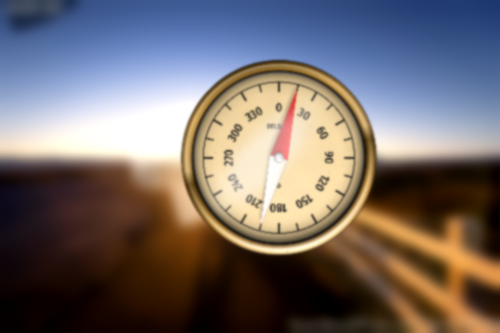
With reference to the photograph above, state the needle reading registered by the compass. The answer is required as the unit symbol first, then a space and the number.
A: ° 15
